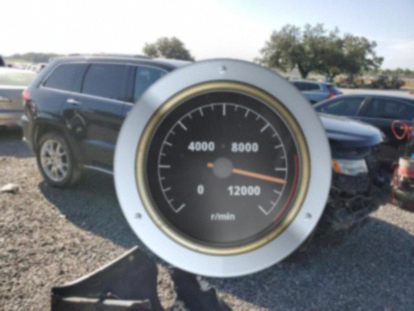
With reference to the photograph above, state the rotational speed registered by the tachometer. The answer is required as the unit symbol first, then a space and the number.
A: rpm 10500
